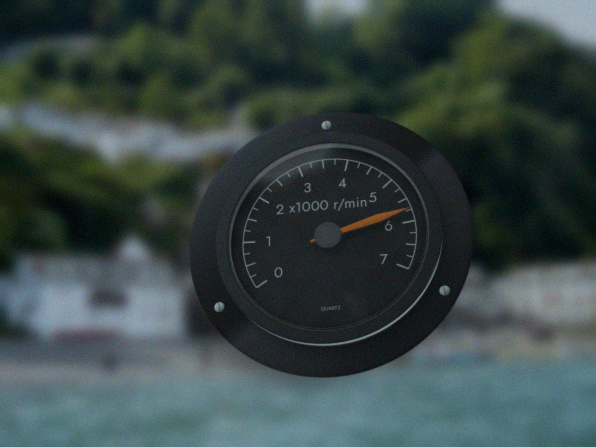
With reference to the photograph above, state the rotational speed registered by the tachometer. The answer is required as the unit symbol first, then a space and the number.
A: rpm 5750
